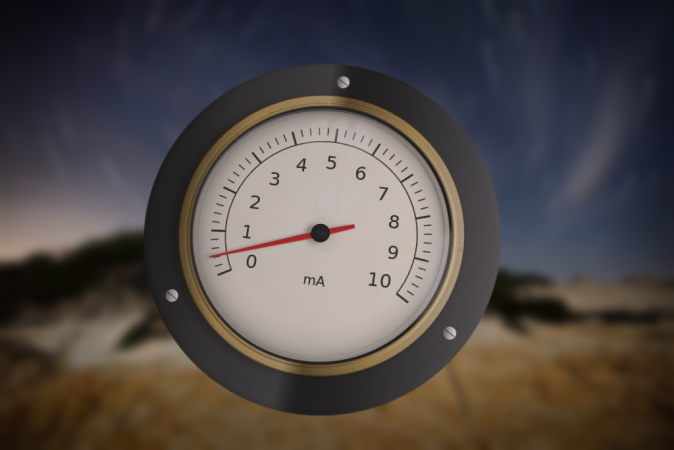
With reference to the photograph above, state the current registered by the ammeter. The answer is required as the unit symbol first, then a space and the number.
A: mA 0.4
